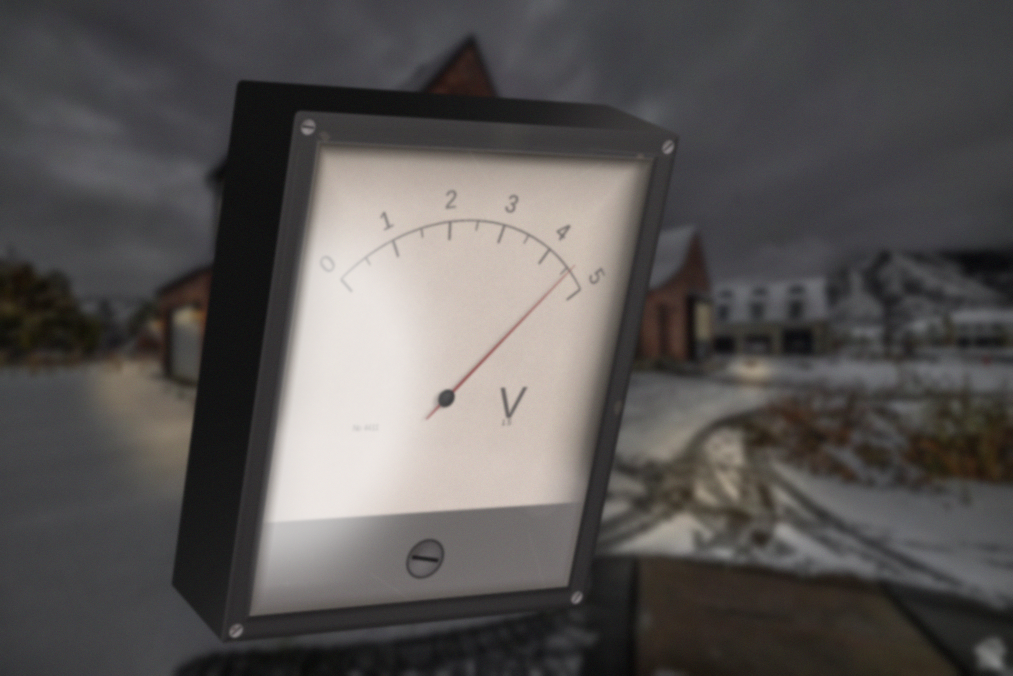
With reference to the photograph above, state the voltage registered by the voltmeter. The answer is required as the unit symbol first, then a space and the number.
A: V 4.5
